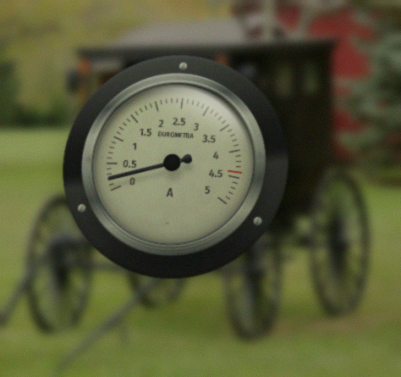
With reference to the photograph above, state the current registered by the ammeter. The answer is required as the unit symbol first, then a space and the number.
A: A 0.2
